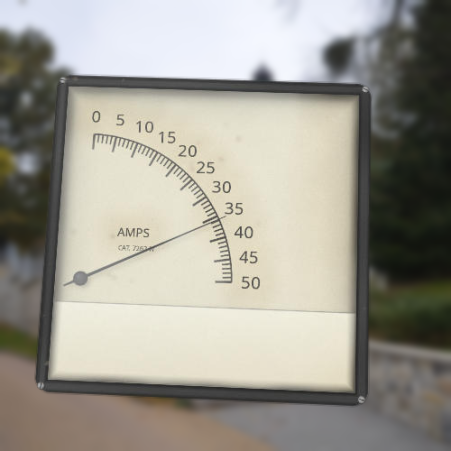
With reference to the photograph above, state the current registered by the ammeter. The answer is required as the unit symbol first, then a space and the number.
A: A 36
